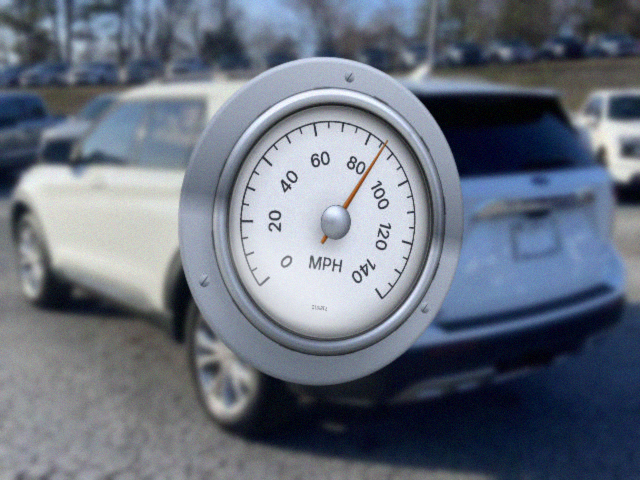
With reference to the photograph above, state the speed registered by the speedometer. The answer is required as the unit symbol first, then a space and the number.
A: mph 85
